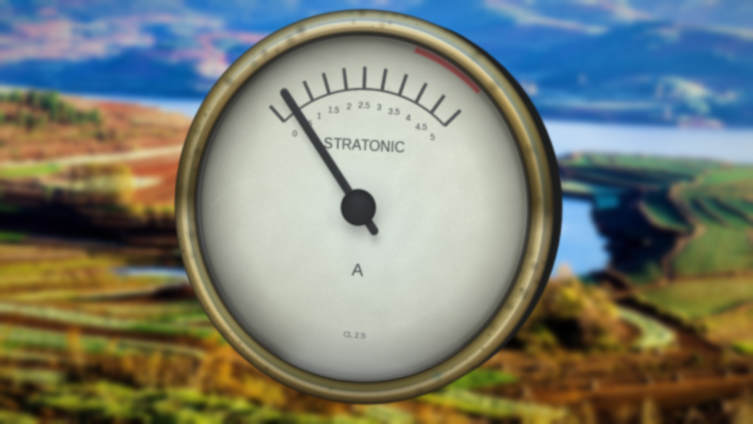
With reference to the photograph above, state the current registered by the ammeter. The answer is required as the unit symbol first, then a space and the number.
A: A 0.5
